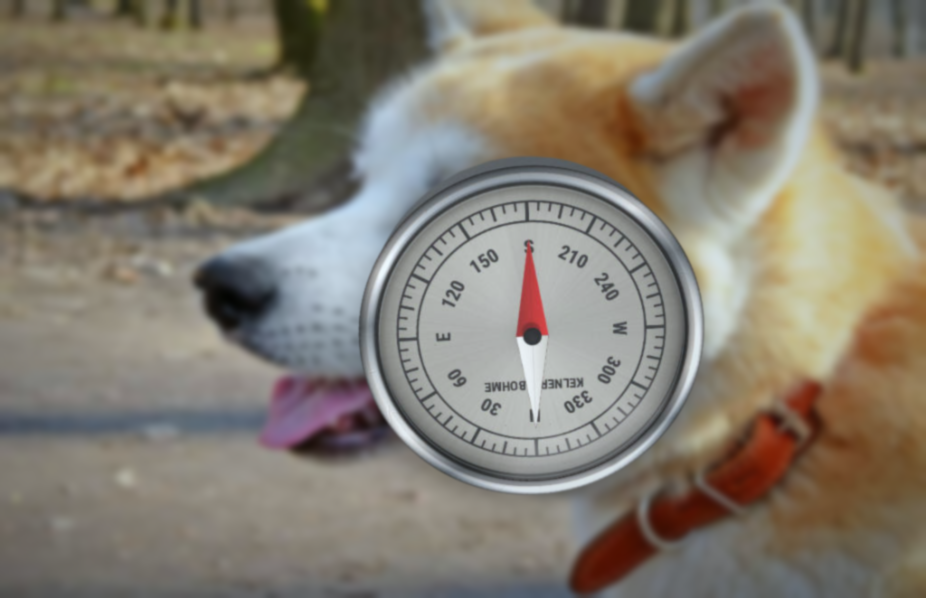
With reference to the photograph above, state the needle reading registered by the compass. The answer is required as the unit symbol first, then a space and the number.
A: ° 180
